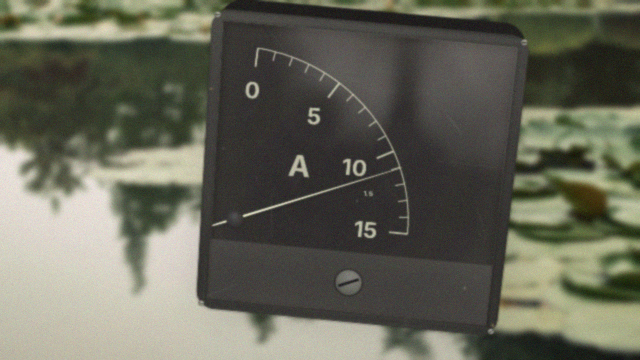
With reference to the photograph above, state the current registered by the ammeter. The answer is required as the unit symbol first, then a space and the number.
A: A 11
